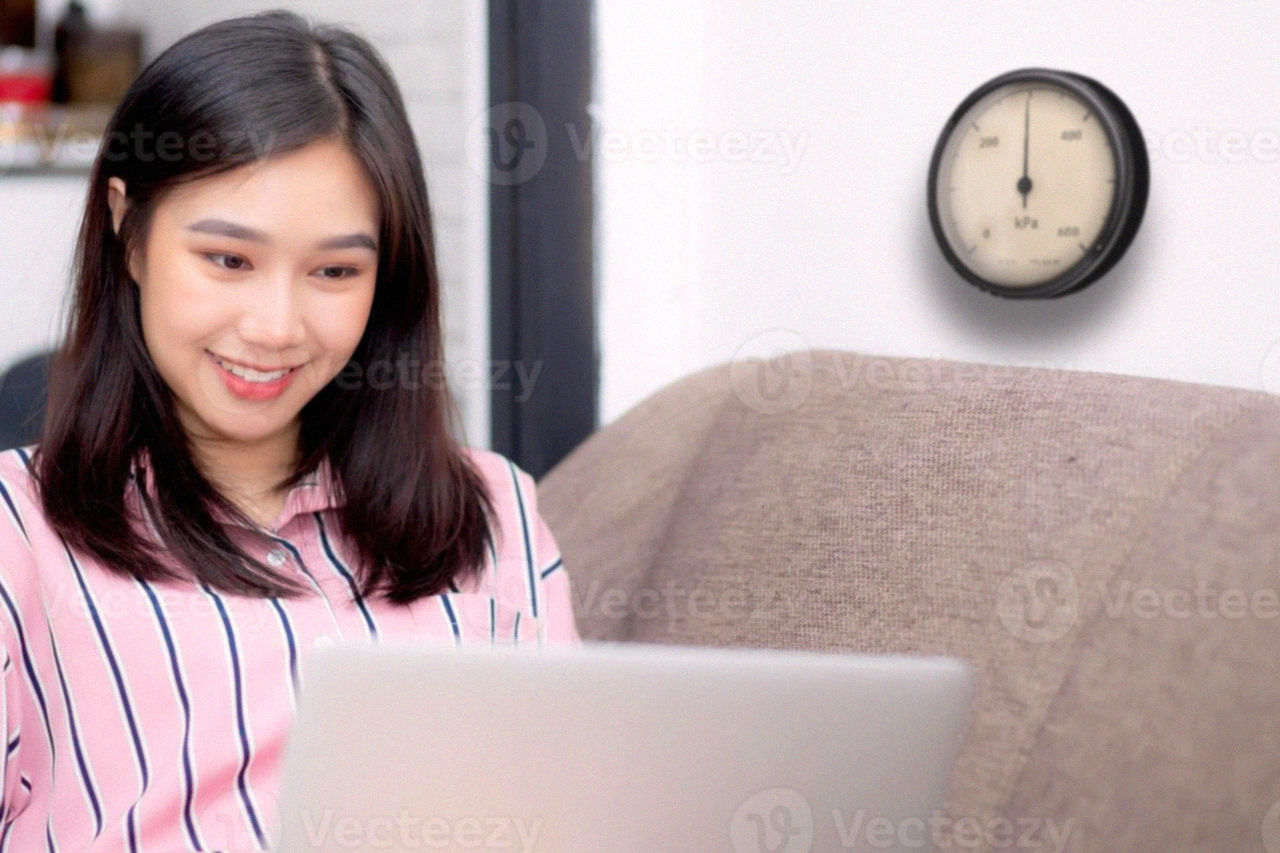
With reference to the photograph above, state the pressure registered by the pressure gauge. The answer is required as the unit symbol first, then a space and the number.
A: kPa 300
